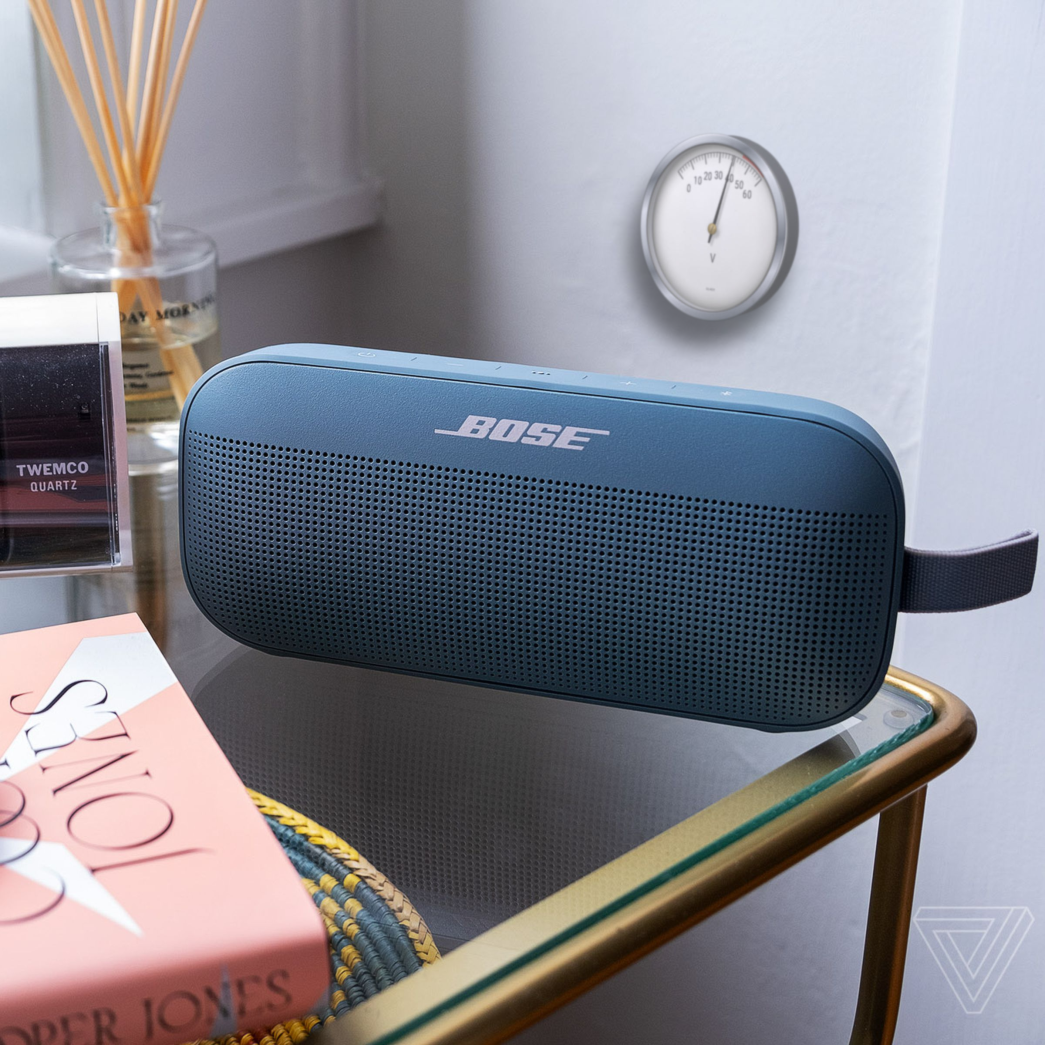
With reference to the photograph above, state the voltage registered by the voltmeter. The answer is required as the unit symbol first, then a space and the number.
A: V 40
